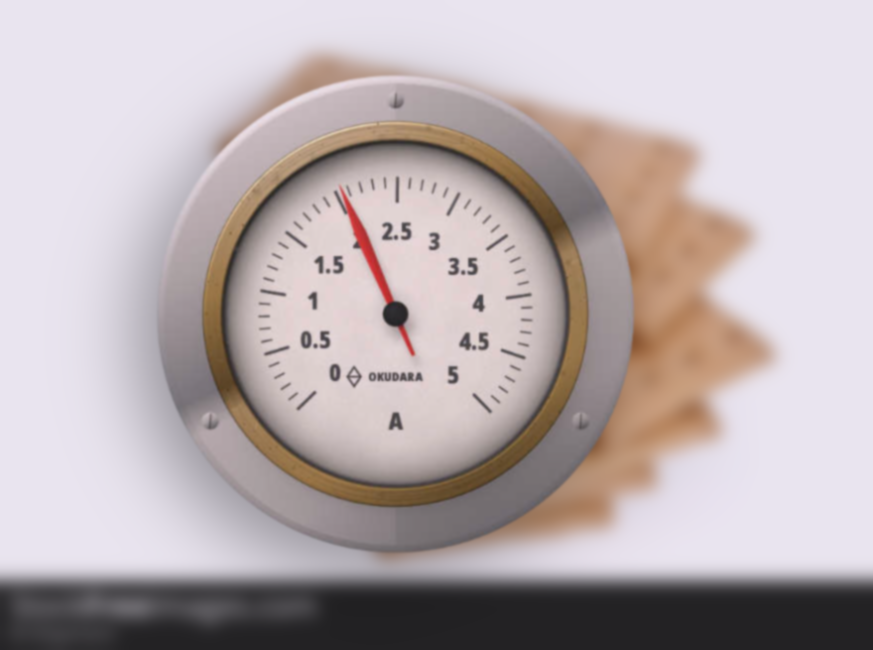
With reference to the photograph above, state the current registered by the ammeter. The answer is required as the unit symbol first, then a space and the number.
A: A 2.05
